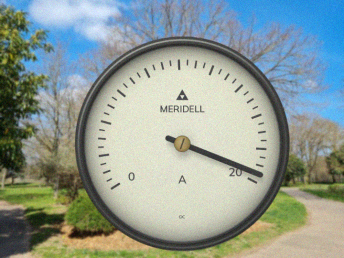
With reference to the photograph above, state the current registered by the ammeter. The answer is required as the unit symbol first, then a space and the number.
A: A 19.5
